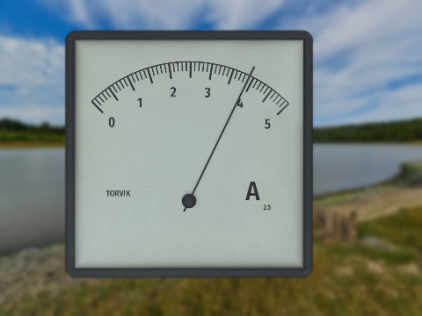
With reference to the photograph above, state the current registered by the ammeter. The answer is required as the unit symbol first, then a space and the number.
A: A 3.9
